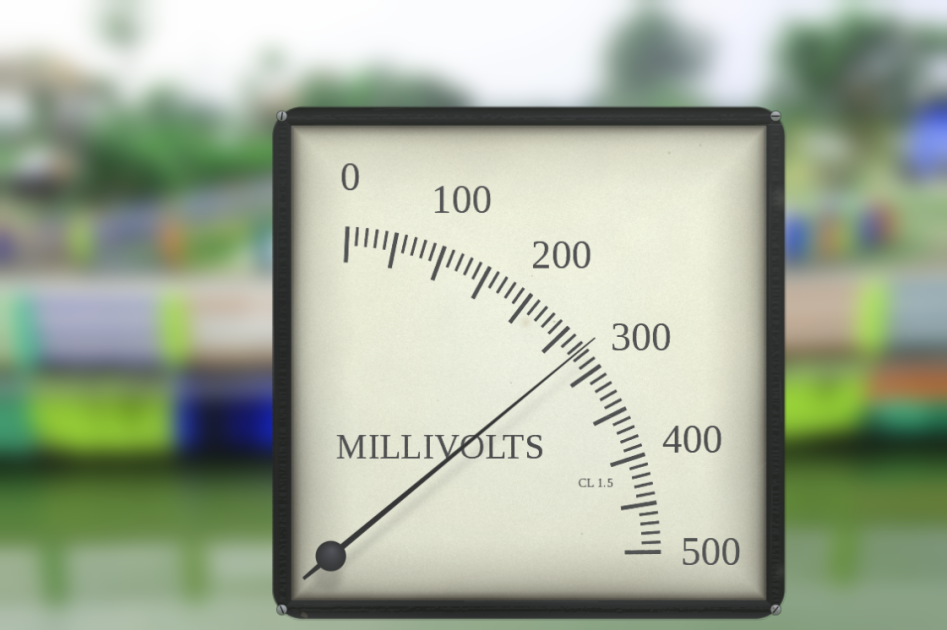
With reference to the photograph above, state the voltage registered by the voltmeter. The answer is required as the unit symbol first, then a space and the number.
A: mV 275
